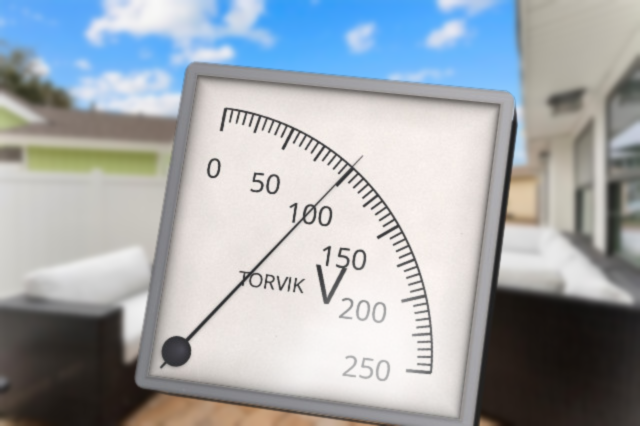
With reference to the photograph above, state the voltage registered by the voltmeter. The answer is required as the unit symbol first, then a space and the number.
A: V 100
